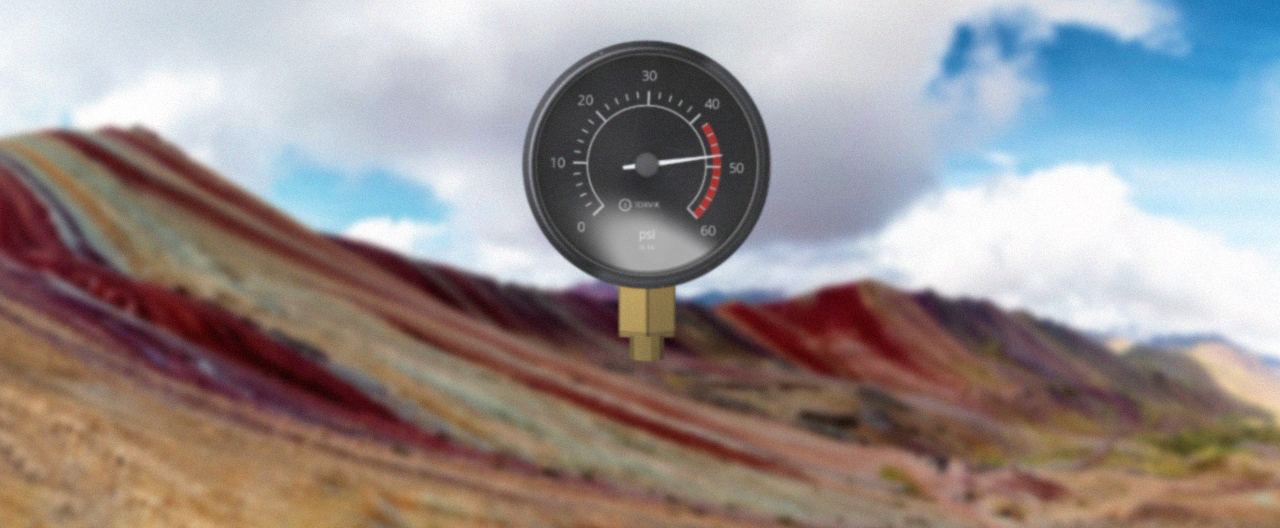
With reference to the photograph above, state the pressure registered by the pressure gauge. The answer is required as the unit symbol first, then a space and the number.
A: psi 48
